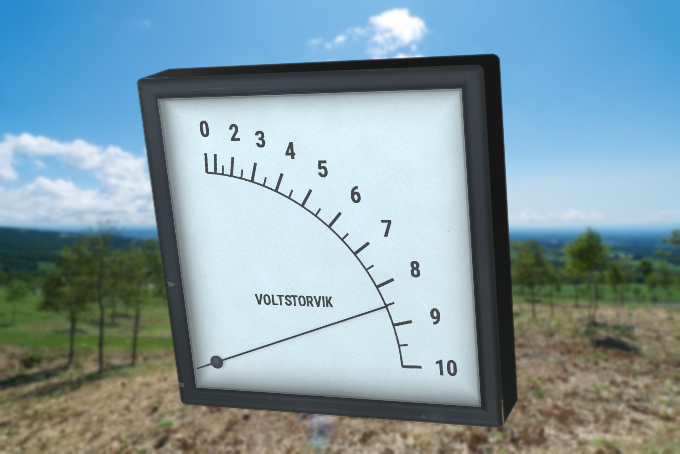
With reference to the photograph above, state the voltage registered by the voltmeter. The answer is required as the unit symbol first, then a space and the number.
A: V 8.5
